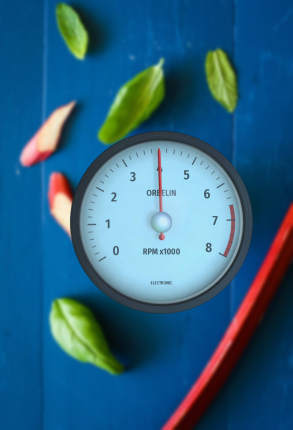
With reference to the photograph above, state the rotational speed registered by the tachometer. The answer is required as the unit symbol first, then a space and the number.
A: rpm 4000
